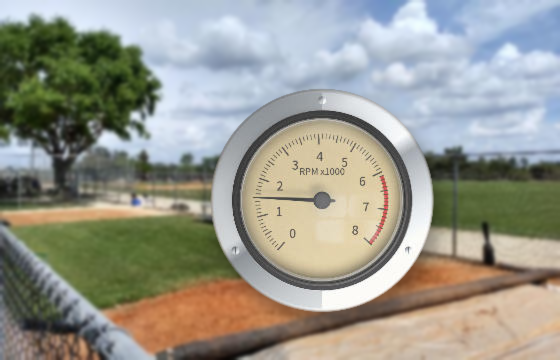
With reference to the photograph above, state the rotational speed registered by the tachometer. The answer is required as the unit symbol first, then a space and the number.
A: rpm 1500
